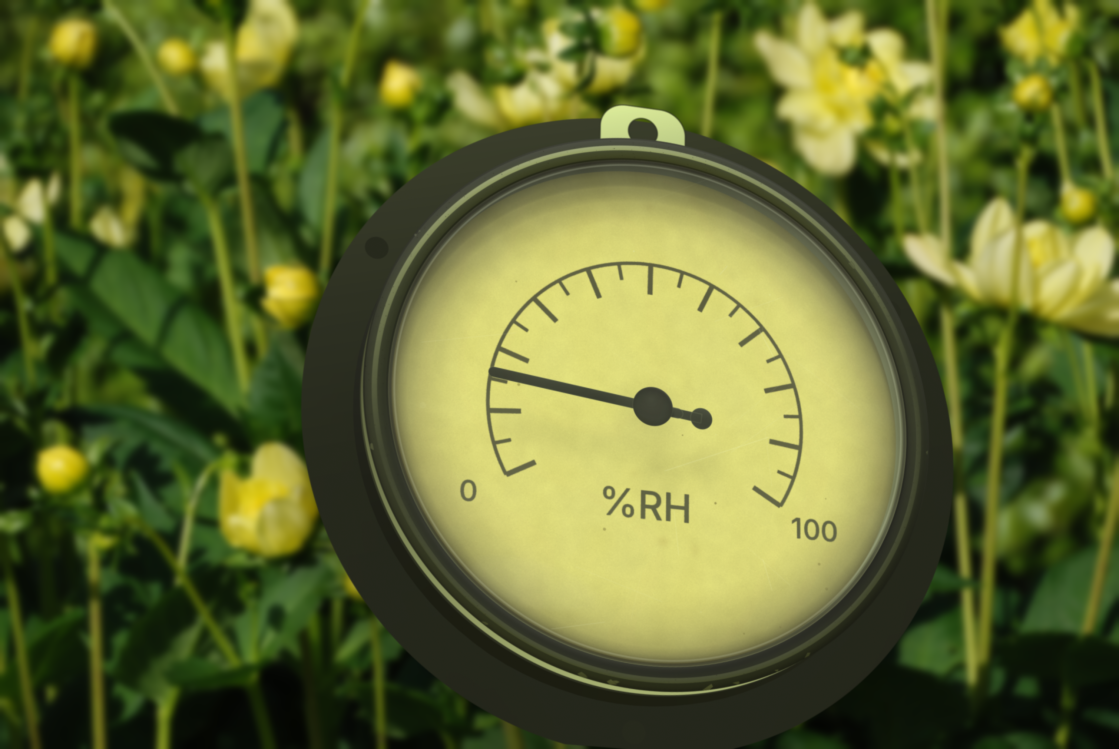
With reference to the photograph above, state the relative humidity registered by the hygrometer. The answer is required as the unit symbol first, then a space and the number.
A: % 15
